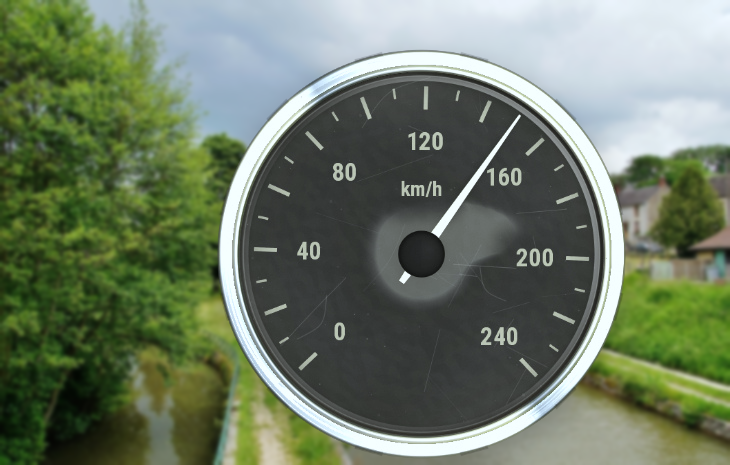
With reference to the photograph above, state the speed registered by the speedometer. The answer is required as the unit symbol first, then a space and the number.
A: km/h 150
